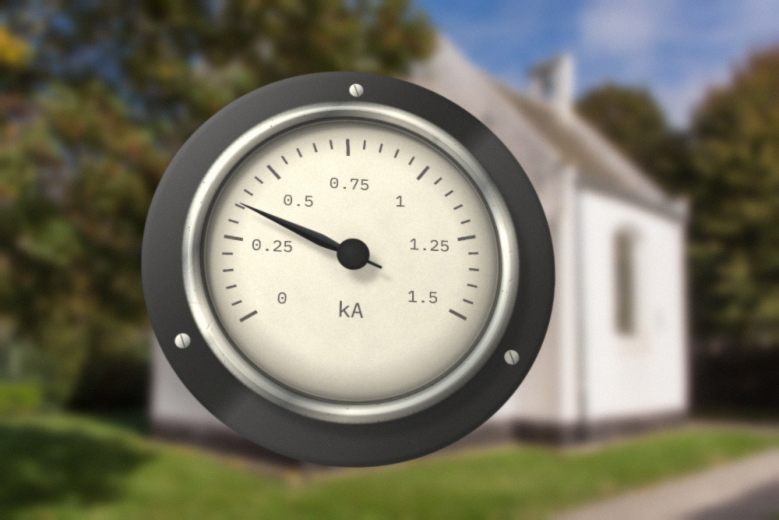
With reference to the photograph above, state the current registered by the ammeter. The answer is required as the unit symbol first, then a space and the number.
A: kA 0.35
